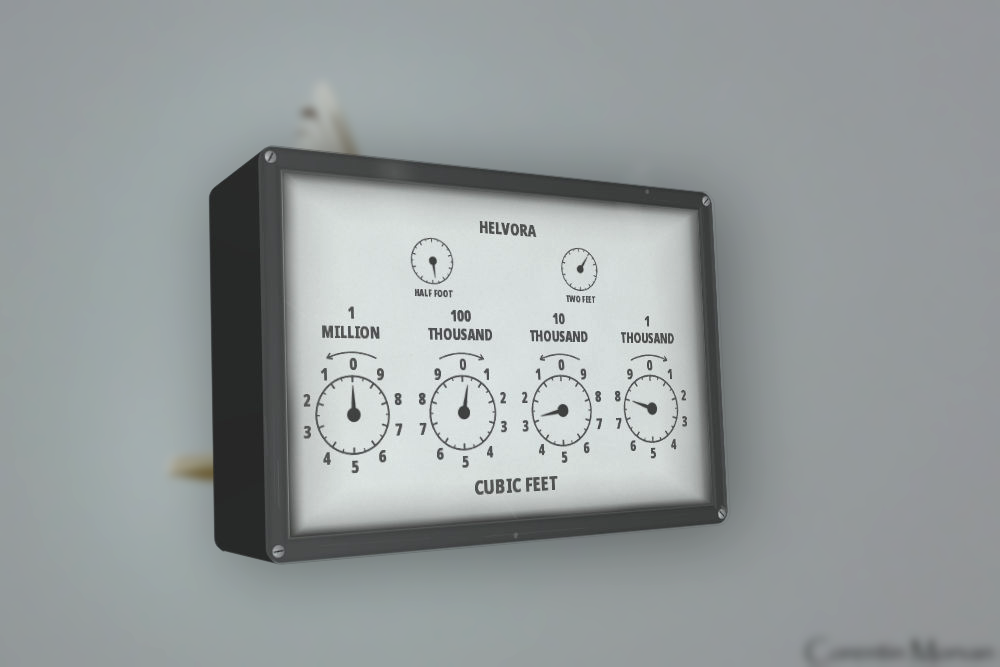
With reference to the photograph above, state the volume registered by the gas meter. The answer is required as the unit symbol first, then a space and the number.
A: ft³ 2800
